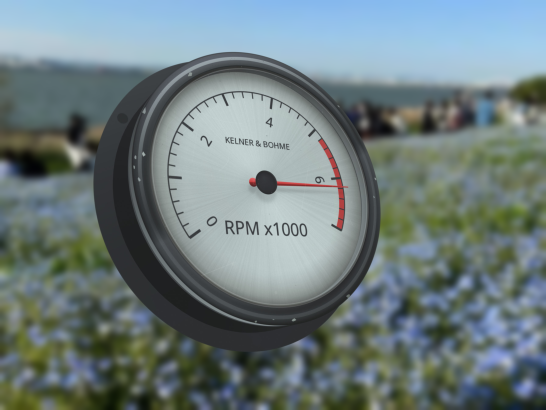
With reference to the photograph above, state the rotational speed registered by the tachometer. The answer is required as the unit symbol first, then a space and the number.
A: rpm 6200
